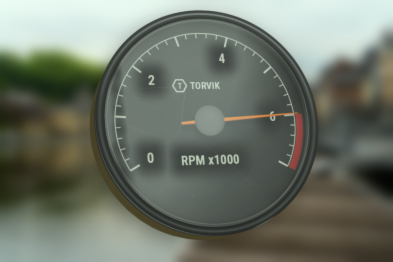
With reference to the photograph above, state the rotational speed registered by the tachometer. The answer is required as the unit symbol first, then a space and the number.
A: rpm 6000
